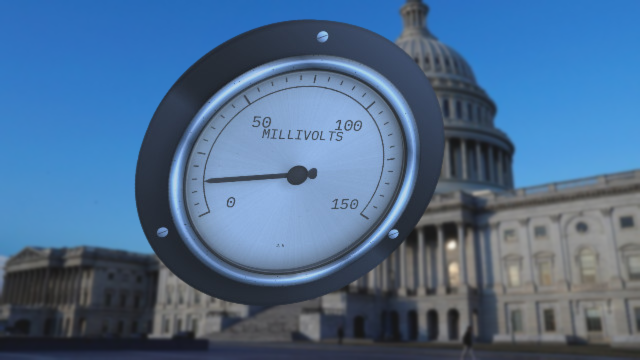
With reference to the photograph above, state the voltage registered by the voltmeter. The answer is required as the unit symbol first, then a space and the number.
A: mV 15
